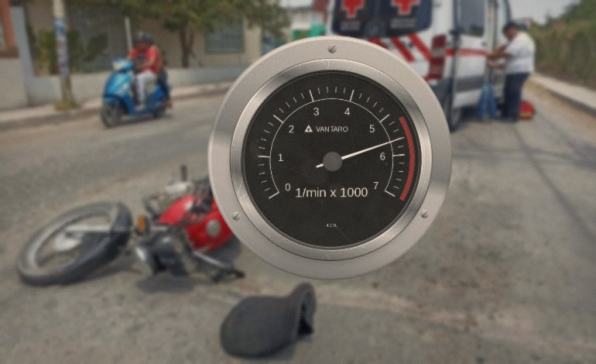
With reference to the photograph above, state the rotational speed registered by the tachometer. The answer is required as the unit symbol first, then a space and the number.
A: rpm 5600
